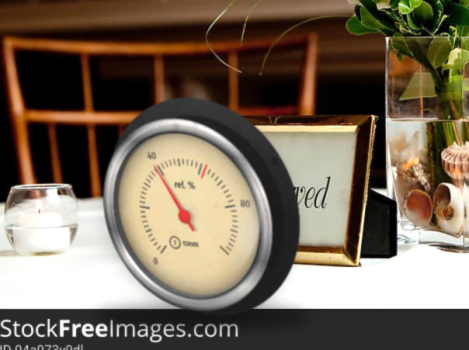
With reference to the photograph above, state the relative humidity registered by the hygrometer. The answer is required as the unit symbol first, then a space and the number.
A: % 40
